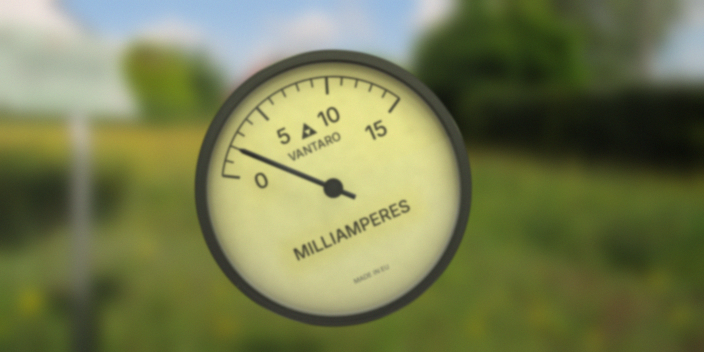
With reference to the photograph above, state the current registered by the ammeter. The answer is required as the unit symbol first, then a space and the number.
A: mA 2
